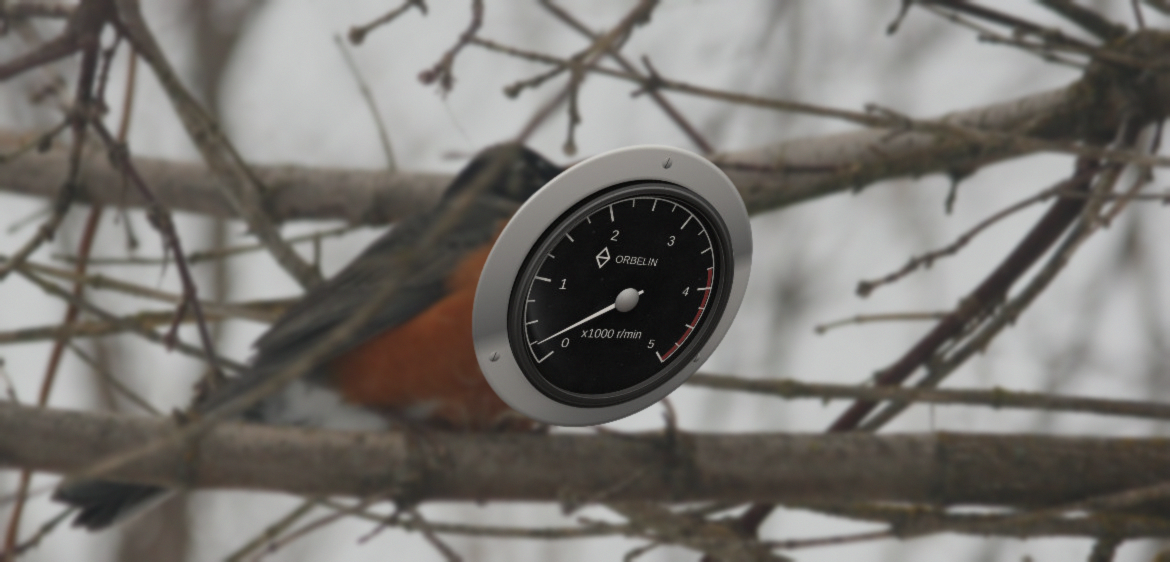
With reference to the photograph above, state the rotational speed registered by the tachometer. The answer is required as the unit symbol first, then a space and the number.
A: rpm 250
